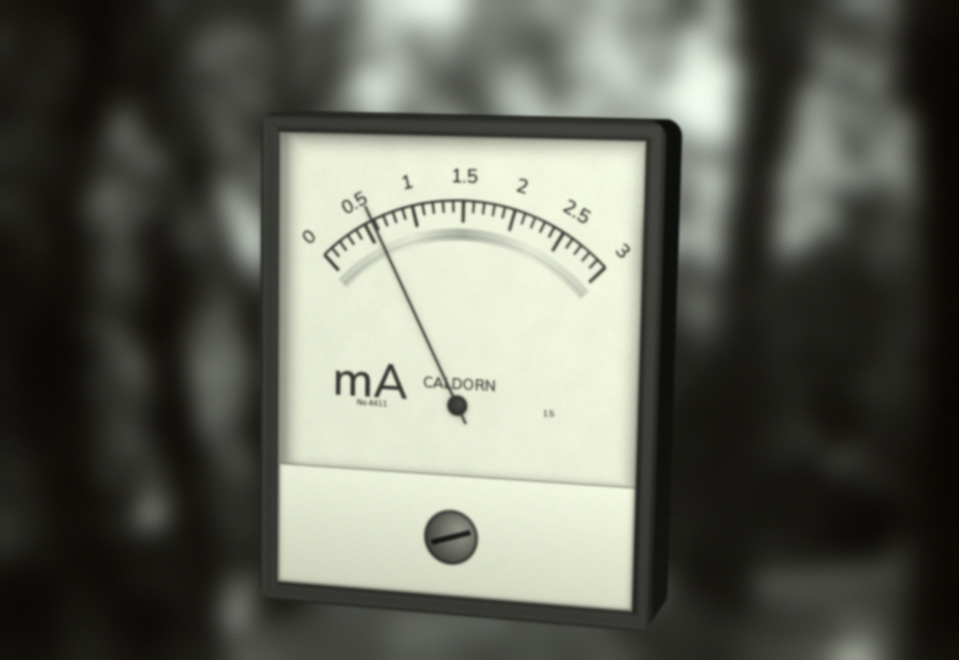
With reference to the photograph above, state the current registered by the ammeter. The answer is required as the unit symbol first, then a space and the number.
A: mA 0.6
